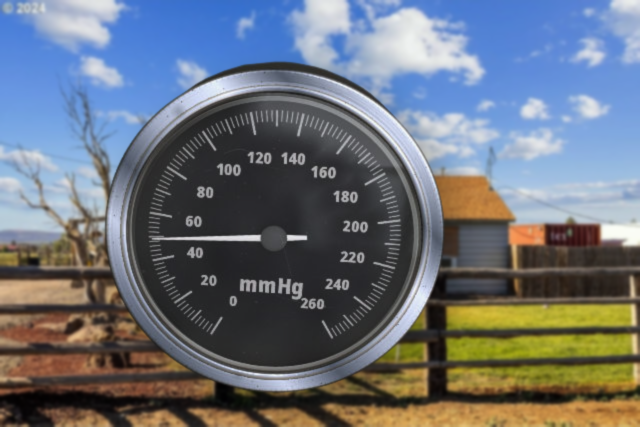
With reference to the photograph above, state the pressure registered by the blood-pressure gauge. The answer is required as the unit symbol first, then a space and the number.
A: mmHg 50
